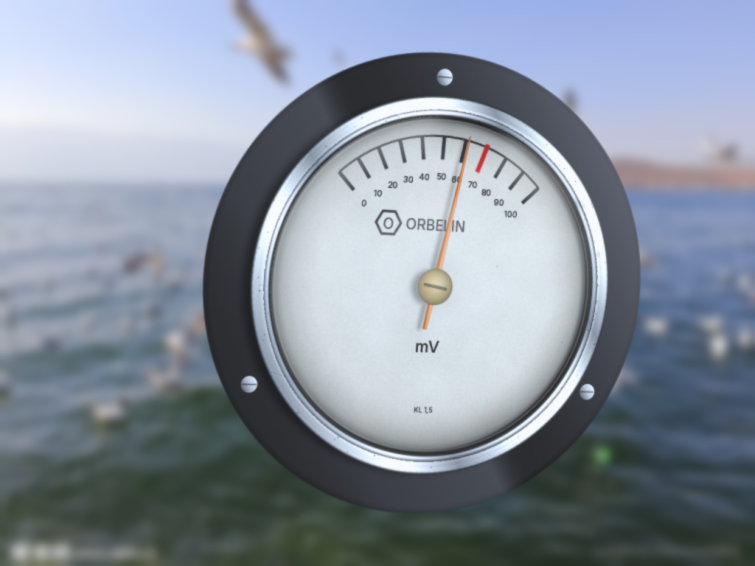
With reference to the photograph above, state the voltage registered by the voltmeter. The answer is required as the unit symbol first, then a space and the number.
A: mV 60
